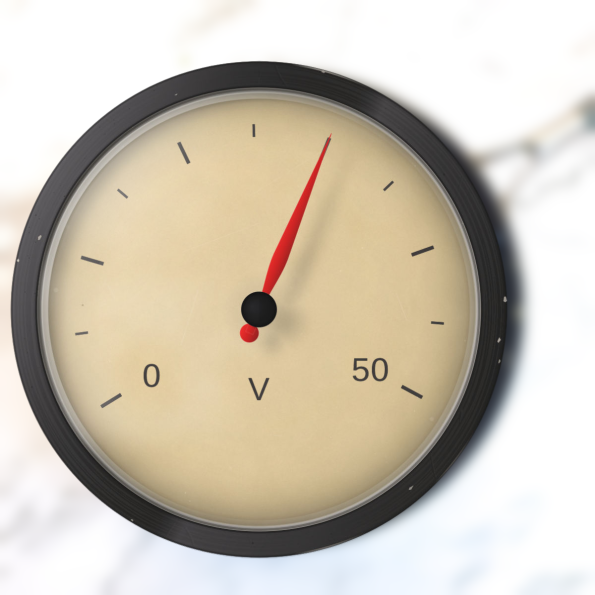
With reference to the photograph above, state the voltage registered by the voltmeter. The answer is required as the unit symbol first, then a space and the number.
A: V 30
